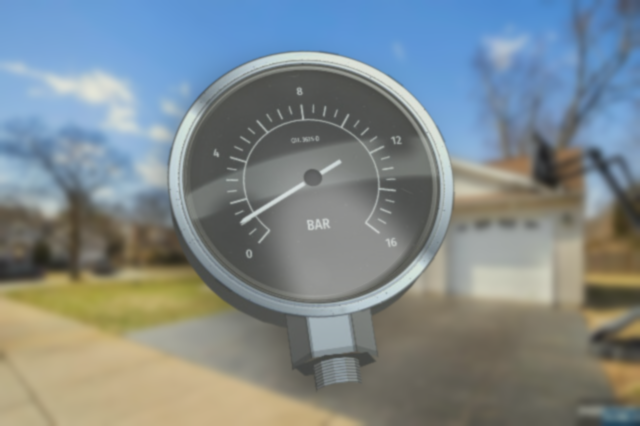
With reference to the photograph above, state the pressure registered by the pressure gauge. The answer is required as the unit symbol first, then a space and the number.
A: bar 1
